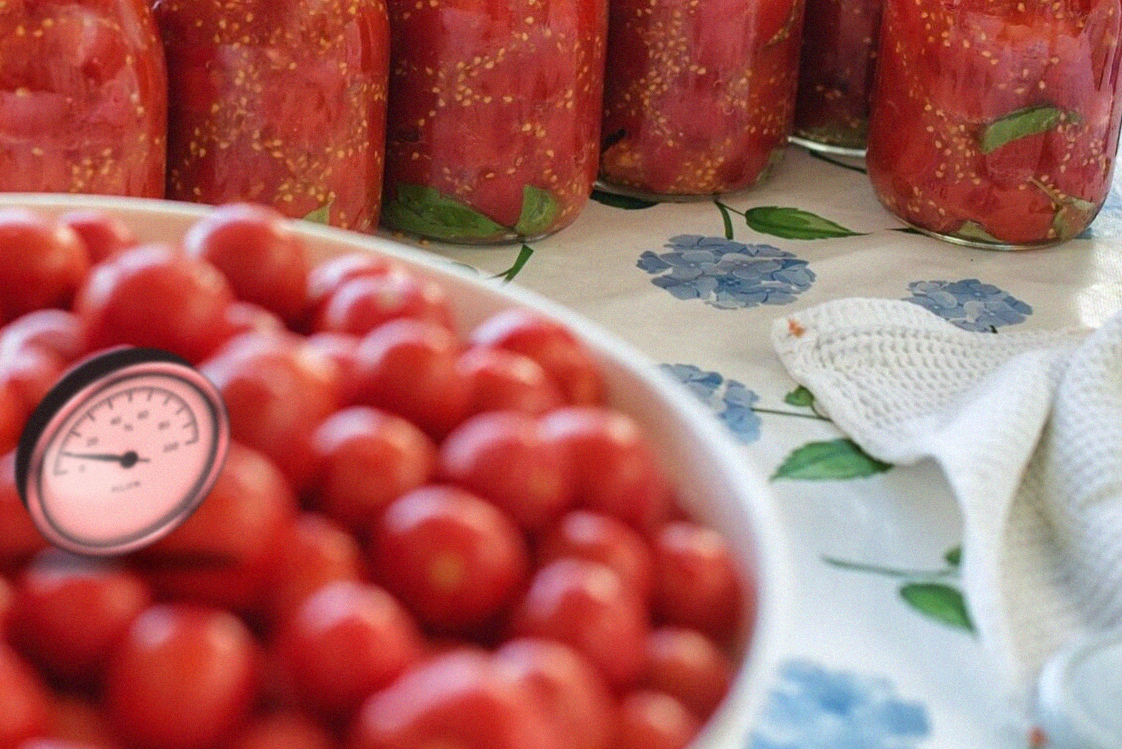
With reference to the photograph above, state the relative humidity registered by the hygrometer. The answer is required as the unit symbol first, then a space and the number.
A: % 10
